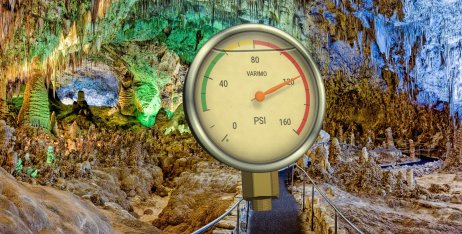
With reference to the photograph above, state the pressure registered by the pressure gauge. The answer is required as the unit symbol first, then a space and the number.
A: psi 120
